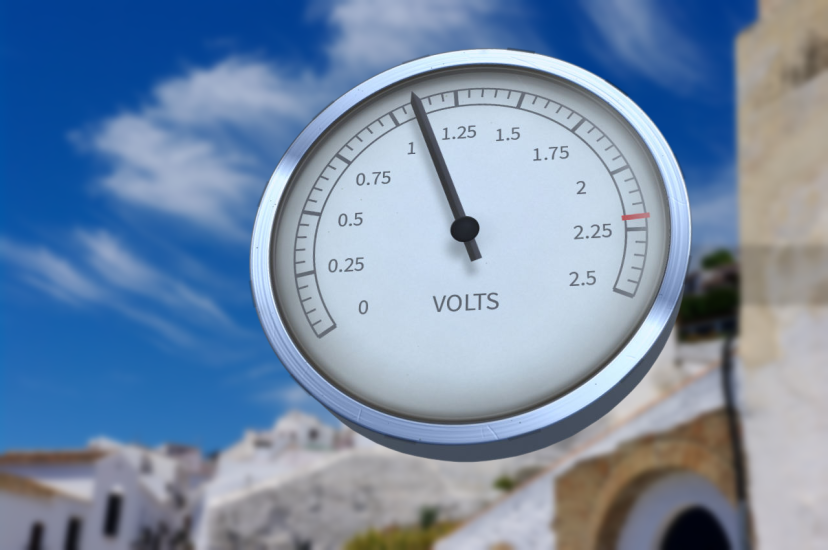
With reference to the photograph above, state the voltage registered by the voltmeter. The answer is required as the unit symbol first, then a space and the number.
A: V 1.1
